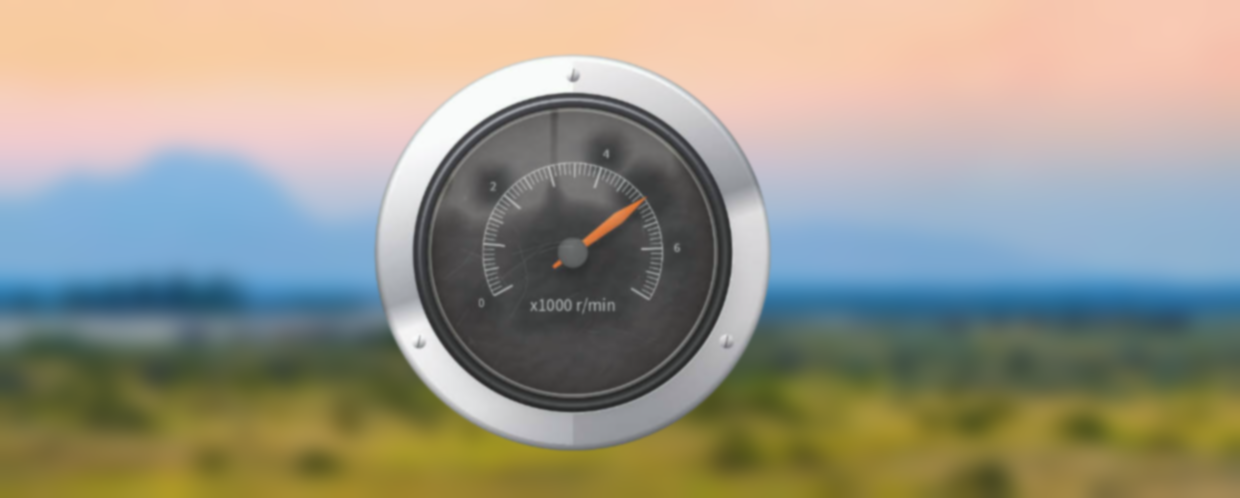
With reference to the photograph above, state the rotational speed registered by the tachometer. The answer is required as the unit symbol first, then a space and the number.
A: rpm 5000
